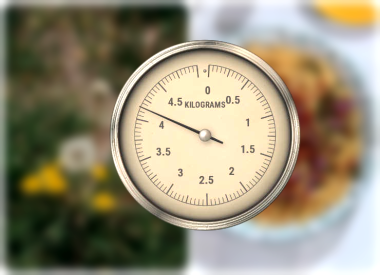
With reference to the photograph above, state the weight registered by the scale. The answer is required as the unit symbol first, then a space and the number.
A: kg 4.15
